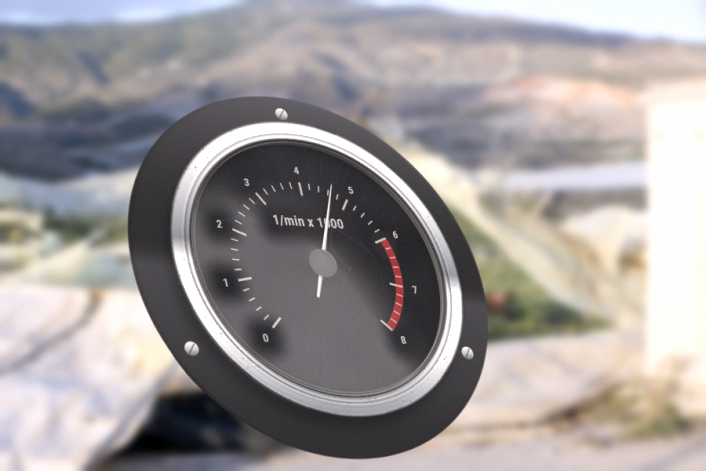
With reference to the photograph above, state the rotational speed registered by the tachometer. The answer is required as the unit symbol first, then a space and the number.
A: rpm 4600
